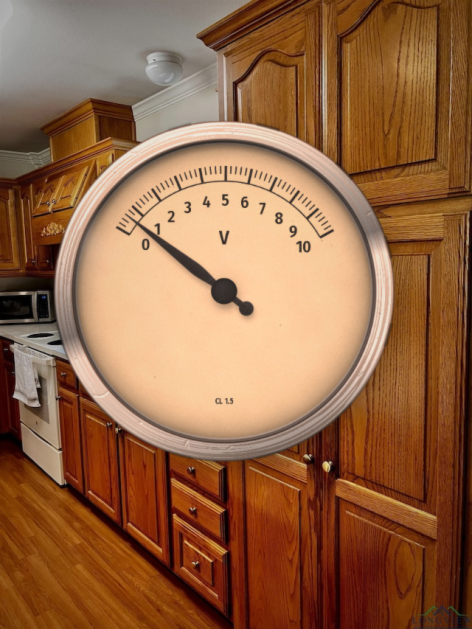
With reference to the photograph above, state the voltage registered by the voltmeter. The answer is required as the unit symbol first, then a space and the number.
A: V 0.6
